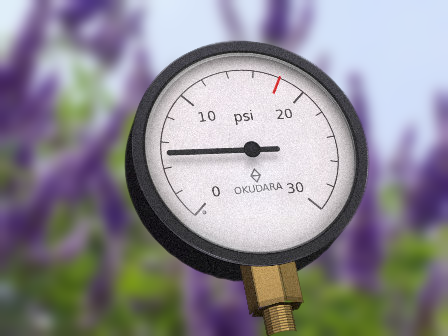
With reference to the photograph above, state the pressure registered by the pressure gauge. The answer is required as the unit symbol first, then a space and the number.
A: psi 5
